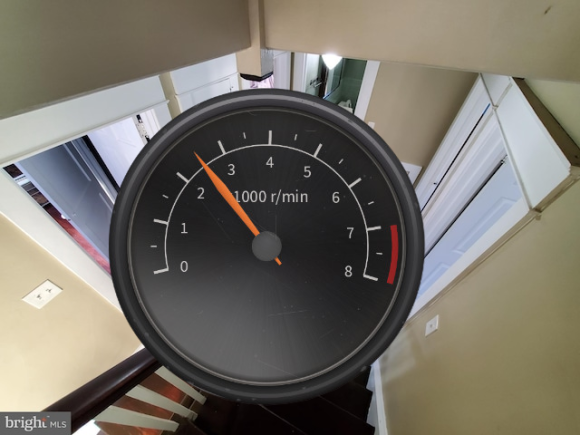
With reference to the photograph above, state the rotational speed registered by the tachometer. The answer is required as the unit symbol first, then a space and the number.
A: rpm 2500
